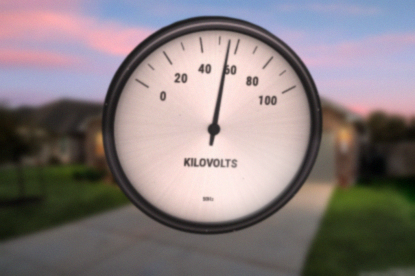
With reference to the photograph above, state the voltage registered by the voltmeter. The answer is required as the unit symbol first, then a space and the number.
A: kV 55
